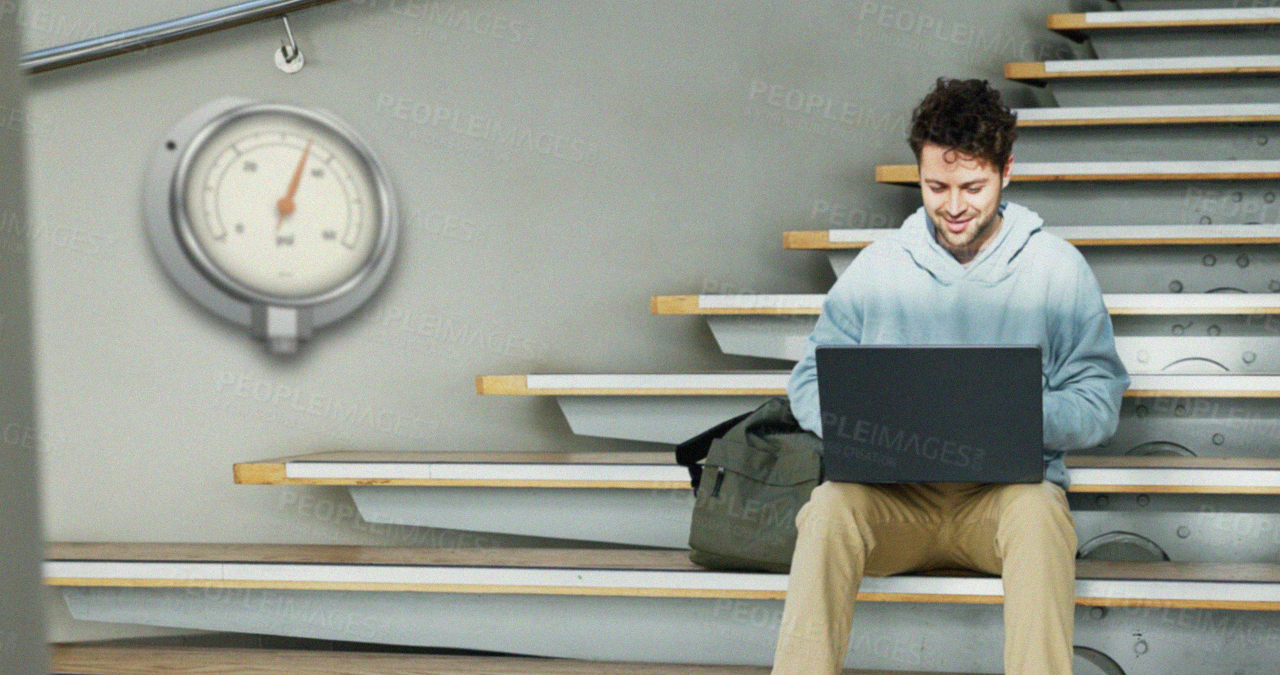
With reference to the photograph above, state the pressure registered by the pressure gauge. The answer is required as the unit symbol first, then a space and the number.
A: psi 35
